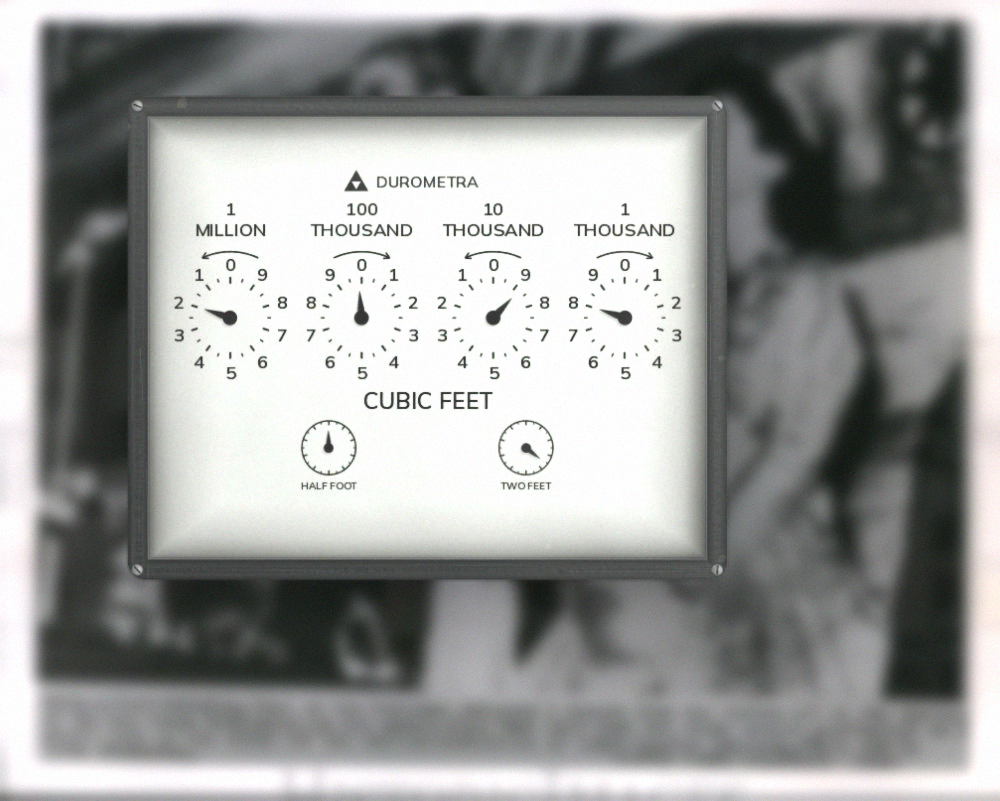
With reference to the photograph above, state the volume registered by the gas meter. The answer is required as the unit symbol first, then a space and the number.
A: ft³ 198800
